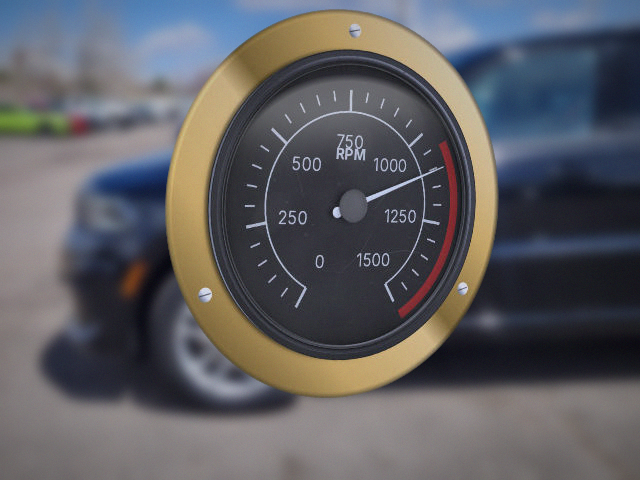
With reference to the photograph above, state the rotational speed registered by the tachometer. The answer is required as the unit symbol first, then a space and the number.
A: rpm 1100
